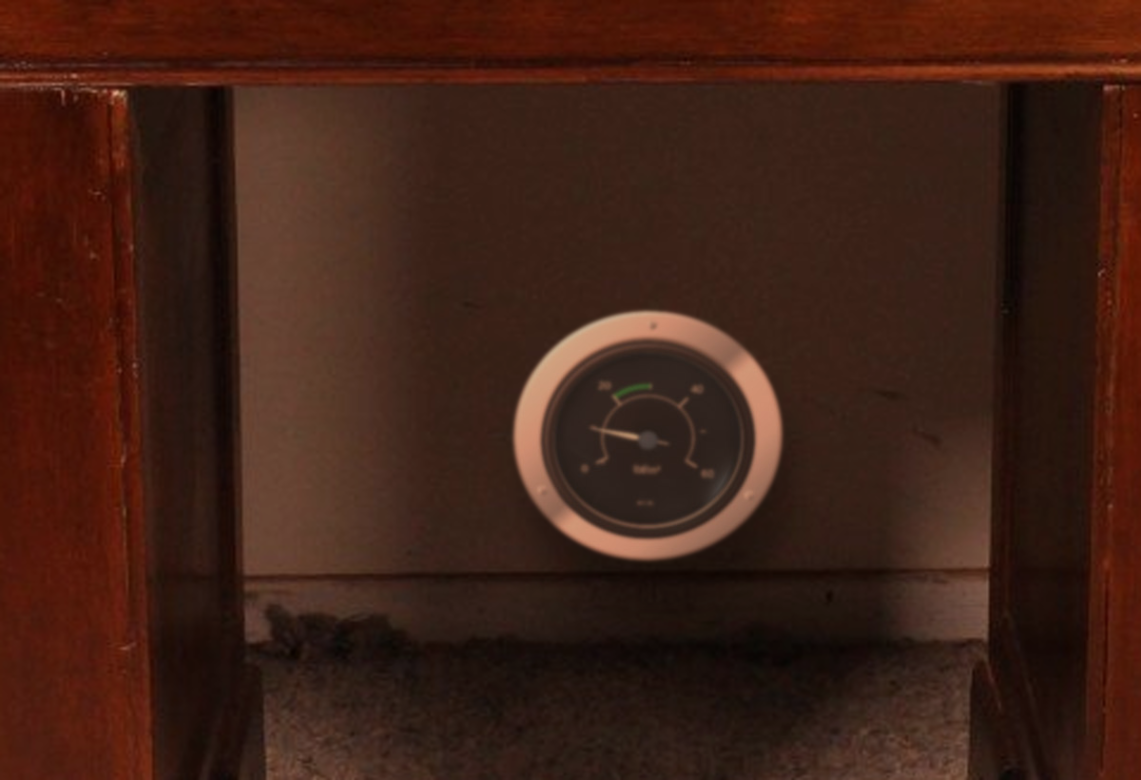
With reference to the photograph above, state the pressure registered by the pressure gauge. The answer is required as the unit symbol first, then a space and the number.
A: psi 10
